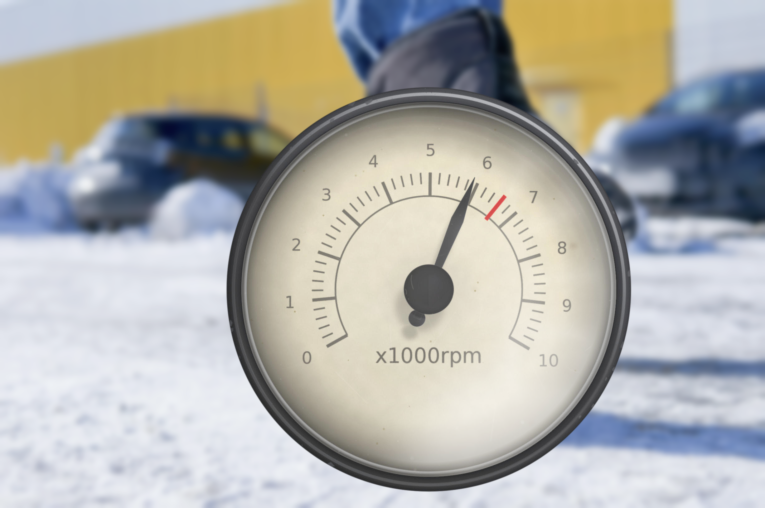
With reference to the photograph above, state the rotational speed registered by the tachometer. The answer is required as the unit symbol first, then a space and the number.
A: rpm 5900
